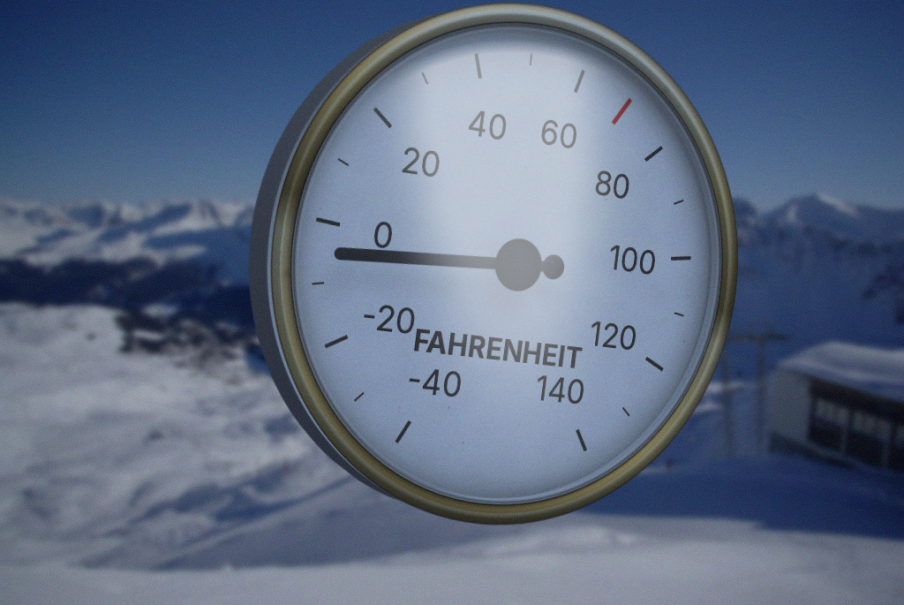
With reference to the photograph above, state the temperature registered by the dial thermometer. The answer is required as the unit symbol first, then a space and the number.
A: °F -5
